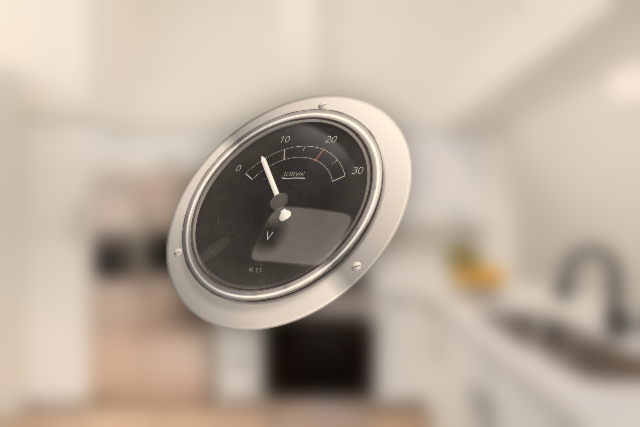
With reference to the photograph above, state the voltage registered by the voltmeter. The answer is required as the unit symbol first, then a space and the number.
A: V 5
